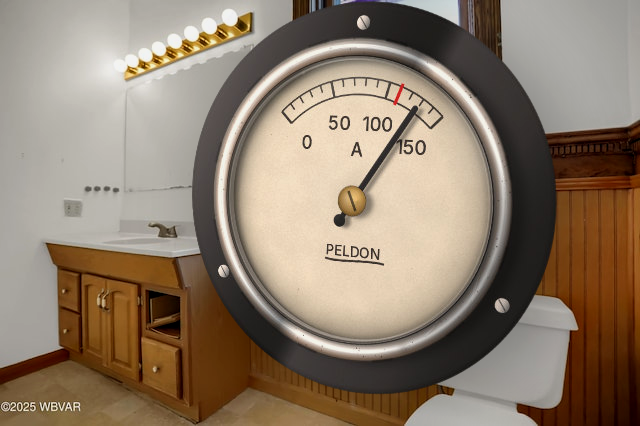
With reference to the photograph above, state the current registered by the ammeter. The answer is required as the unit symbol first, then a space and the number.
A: A 130
